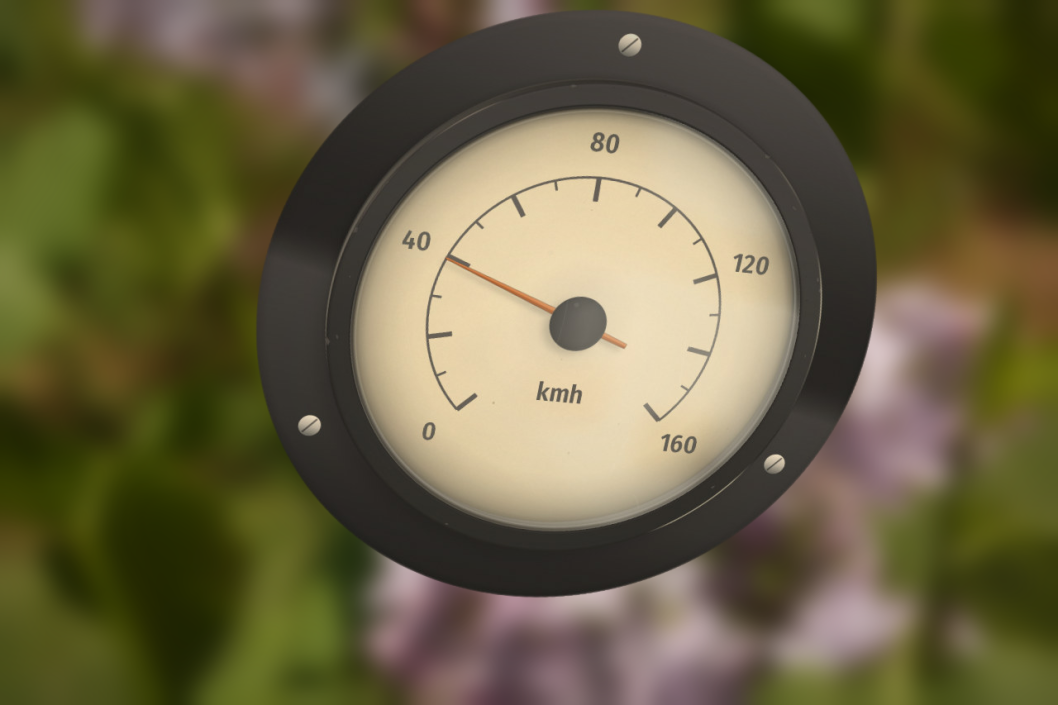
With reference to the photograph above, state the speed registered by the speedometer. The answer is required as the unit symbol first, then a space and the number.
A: km/h 40
